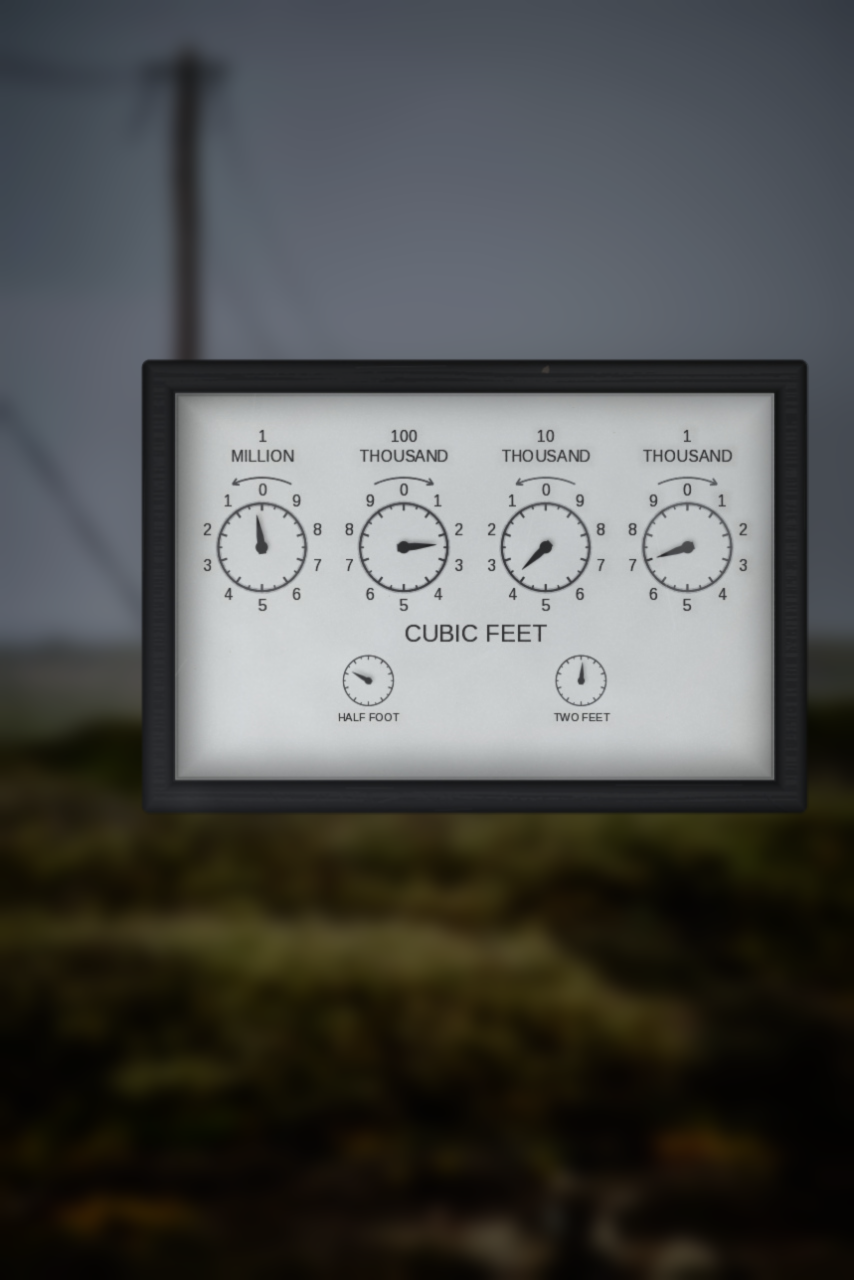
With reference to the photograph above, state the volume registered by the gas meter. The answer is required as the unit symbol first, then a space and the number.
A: ft³ 23700
